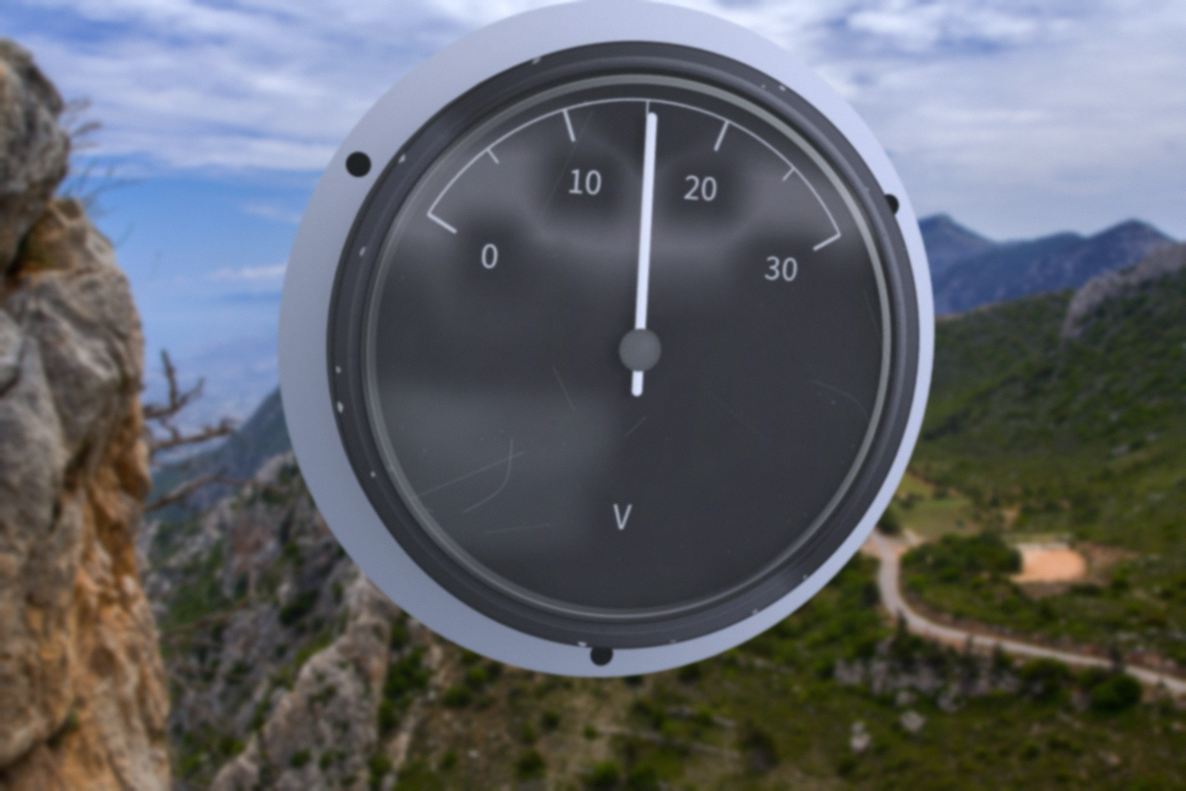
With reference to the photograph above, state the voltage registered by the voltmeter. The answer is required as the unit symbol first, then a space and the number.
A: V 15
